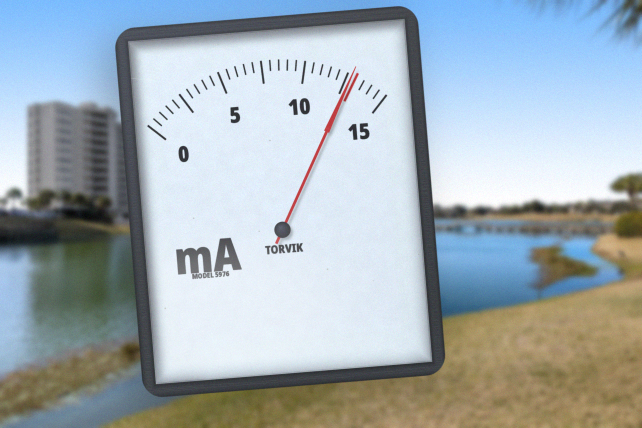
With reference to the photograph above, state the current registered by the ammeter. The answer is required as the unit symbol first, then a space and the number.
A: mA 12.75
